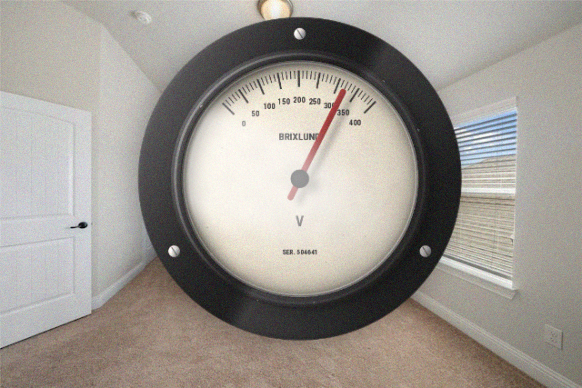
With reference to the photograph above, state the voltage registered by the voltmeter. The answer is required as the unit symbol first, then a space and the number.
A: V 320
